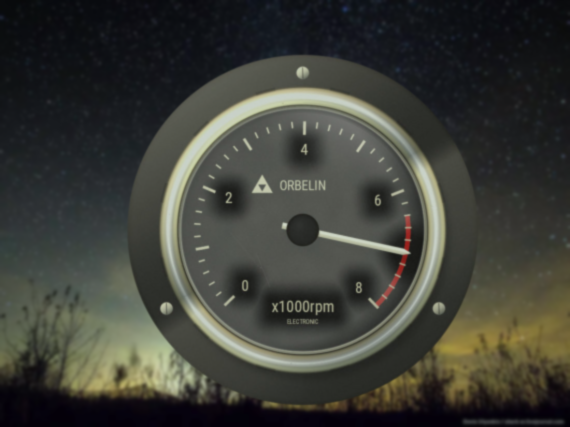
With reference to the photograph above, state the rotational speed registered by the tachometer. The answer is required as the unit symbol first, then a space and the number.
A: rpm 7000
